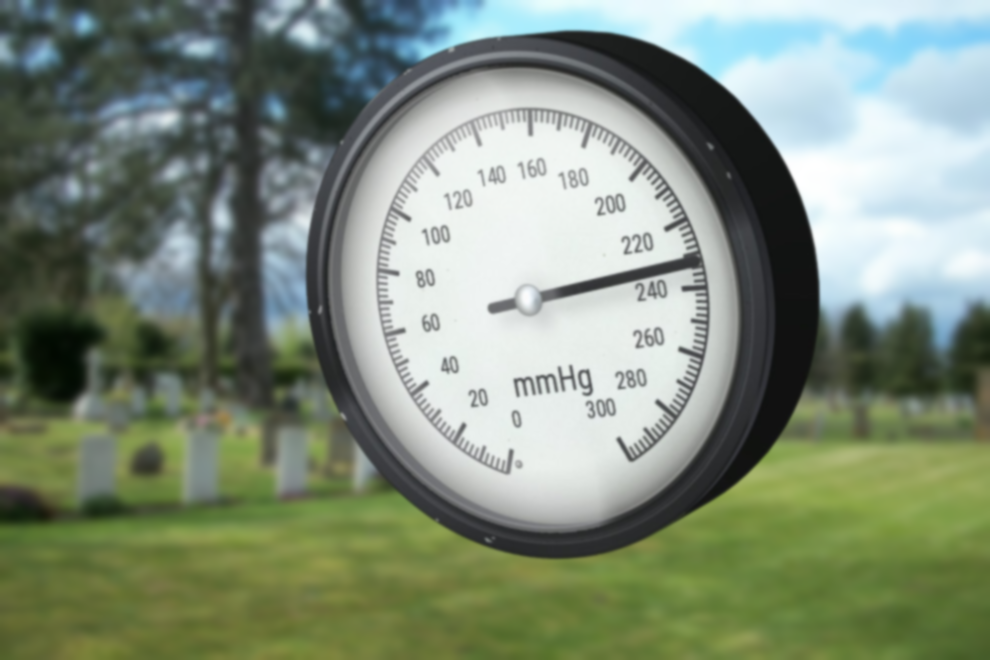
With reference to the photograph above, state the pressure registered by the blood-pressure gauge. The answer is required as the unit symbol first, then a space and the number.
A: mmHg 232
